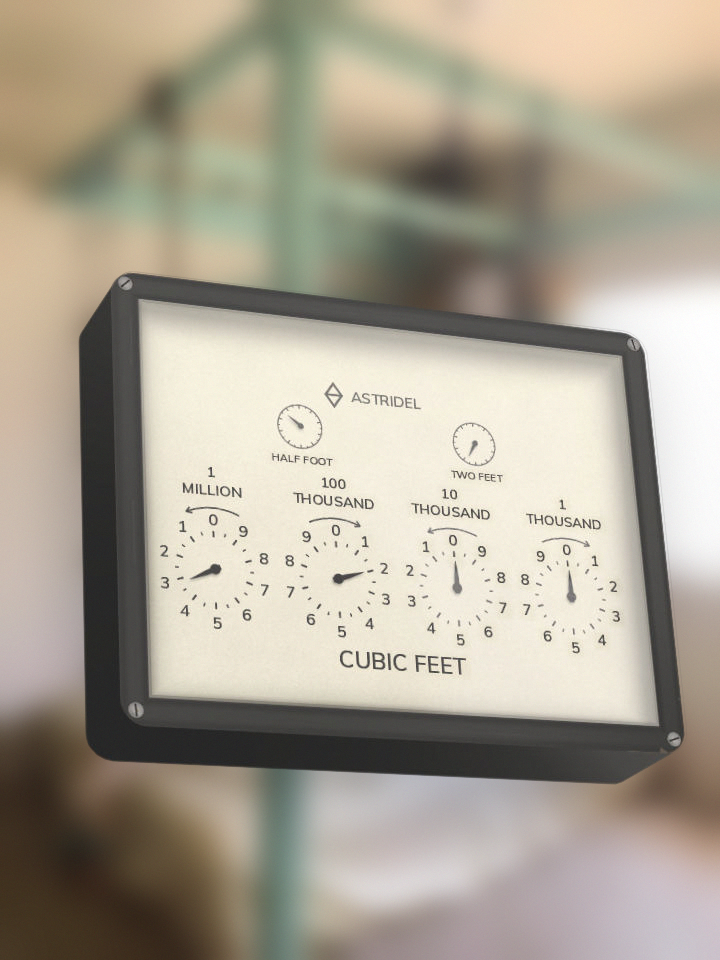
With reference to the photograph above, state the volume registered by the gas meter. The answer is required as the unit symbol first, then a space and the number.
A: ft³ 320000
